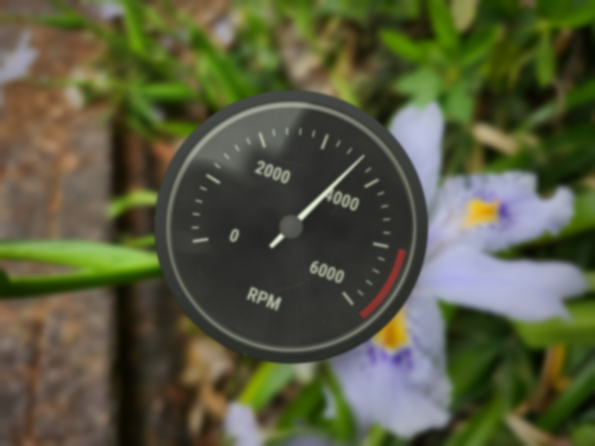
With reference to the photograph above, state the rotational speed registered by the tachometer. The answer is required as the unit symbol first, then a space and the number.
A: rpm 3600
